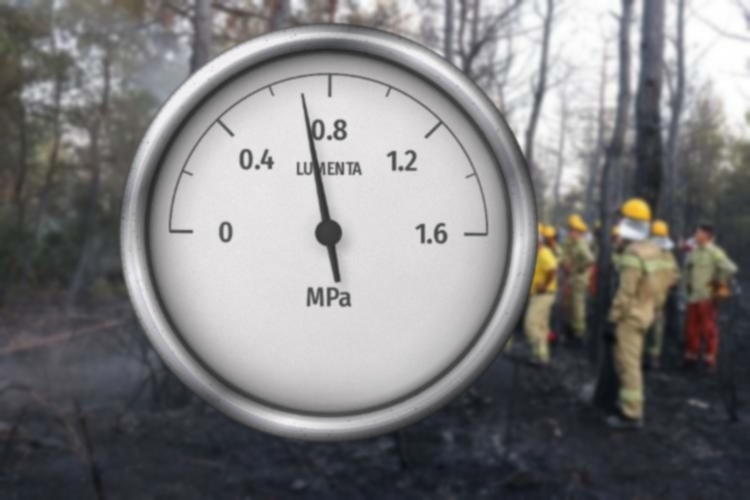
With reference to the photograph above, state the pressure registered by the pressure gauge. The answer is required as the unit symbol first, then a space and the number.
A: MPa 0.7
